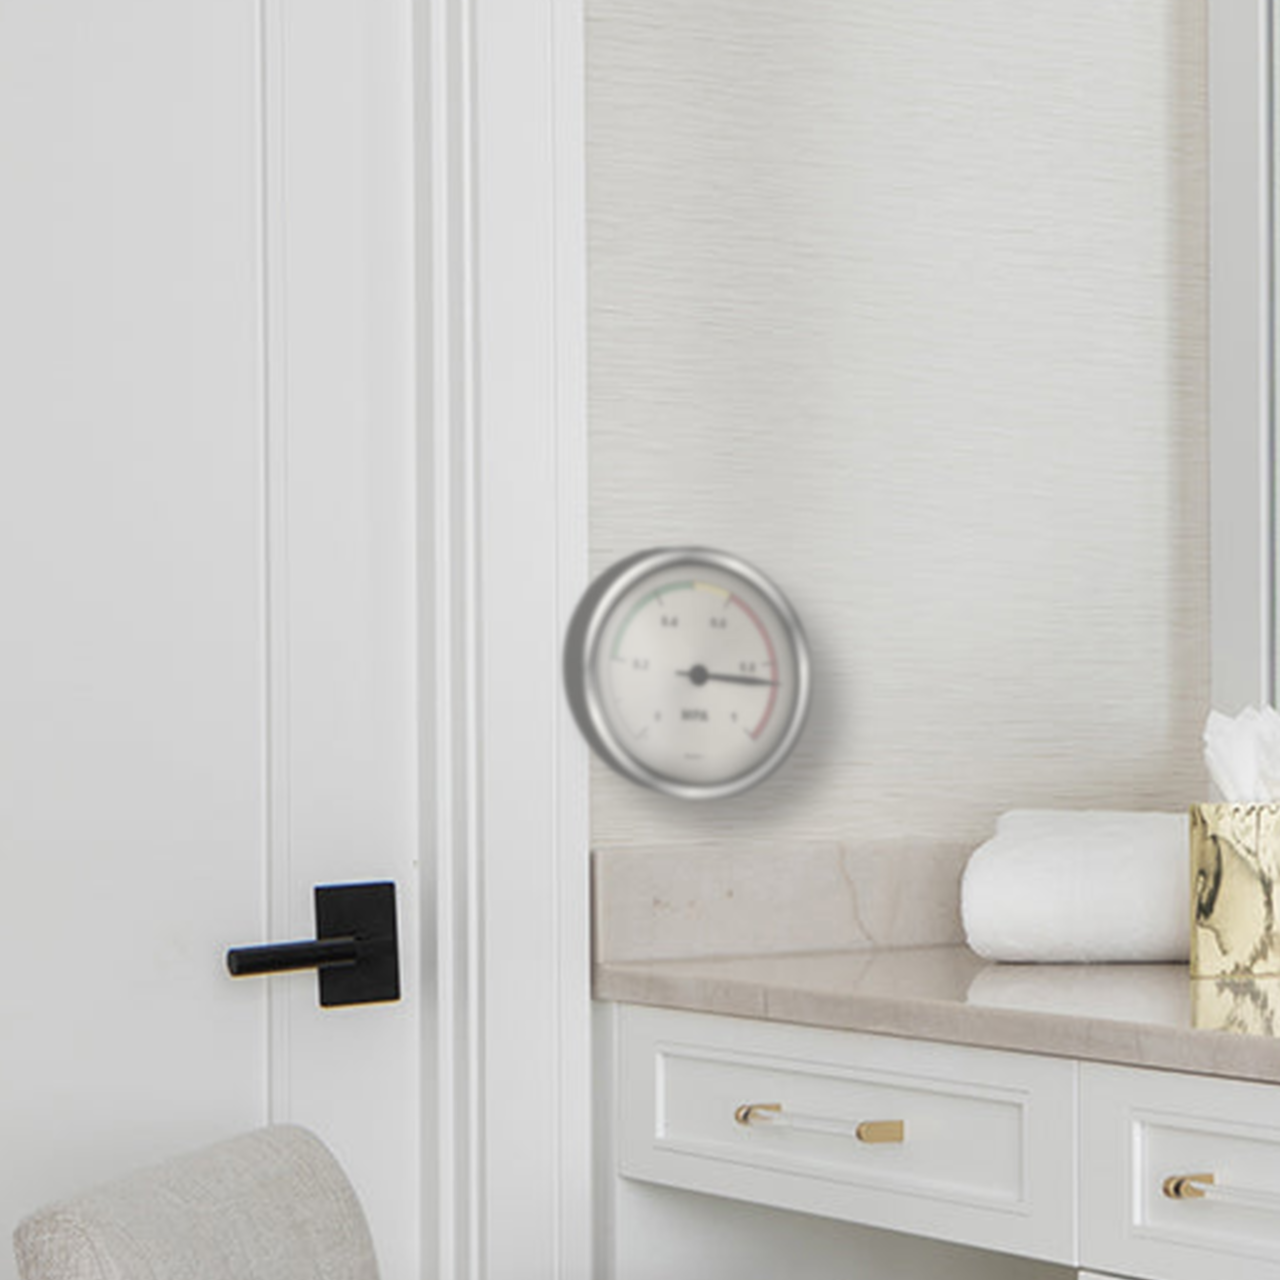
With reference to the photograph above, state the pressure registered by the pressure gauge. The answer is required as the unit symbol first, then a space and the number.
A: MPa 0.85
